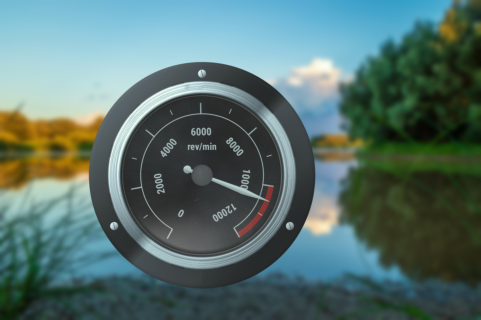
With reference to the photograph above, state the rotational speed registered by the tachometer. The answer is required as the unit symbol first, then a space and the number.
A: rpm 10500
